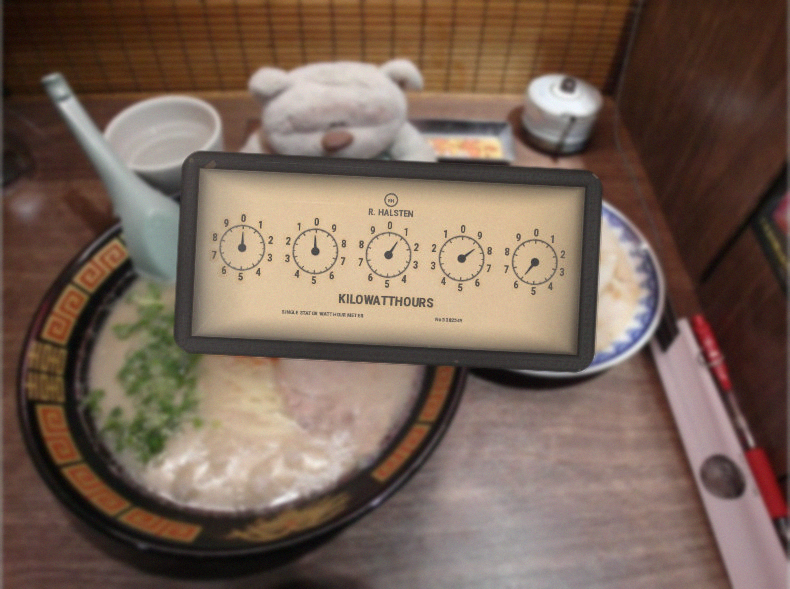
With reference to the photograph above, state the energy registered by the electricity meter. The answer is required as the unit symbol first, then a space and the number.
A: kWh 86
